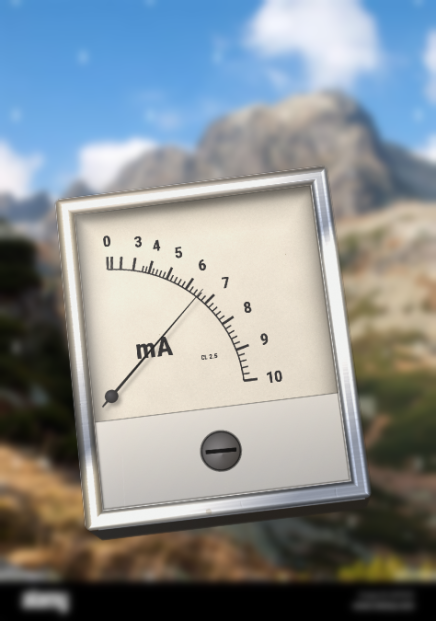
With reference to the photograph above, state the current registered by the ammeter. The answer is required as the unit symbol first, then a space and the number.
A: mA 6.6
